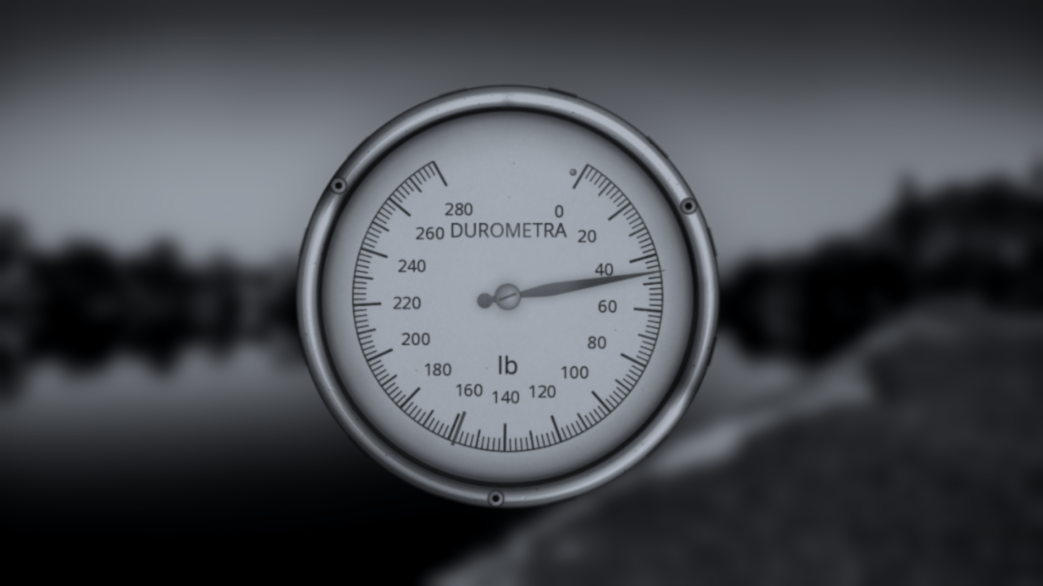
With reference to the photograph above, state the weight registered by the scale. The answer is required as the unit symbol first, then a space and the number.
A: lb 46
